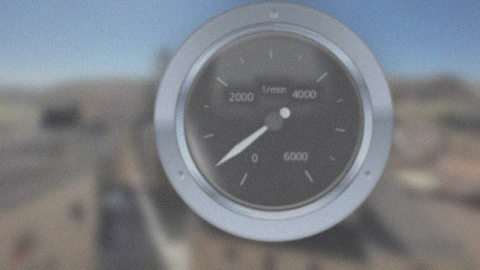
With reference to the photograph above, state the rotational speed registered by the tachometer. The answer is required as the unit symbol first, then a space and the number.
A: rpm 500
